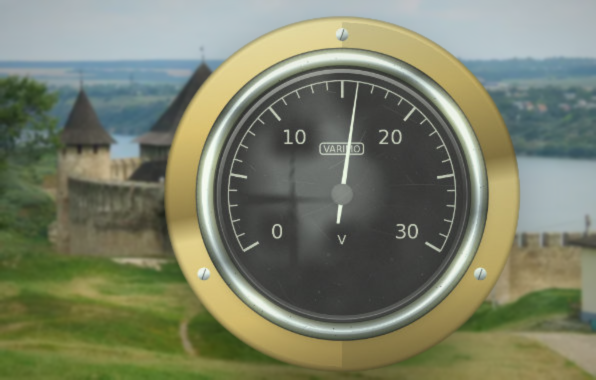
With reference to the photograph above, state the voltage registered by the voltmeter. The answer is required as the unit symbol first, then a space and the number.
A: V 16
